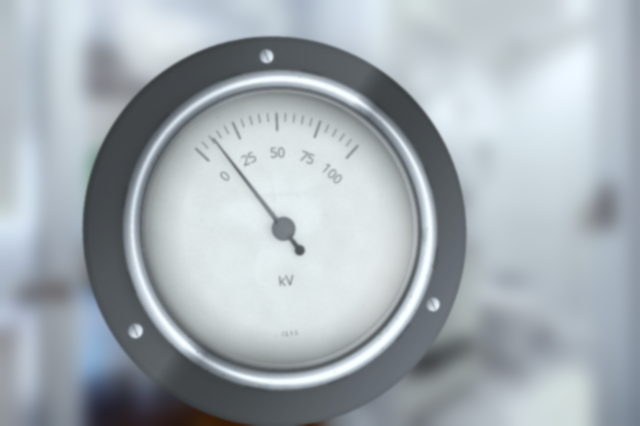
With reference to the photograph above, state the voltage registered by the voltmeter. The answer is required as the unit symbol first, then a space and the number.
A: kV 10
